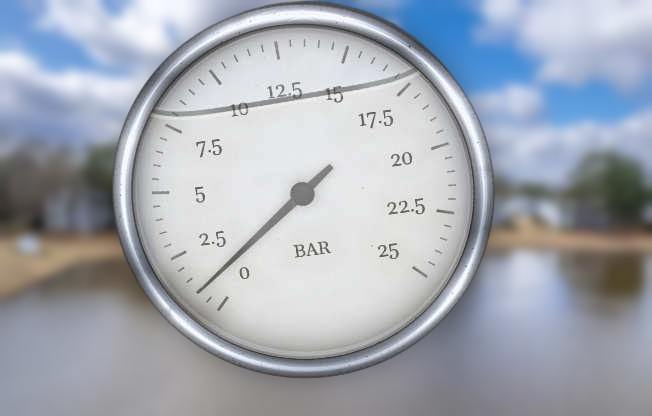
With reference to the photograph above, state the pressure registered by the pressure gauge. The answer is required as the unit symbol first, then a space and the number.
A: bar 1
